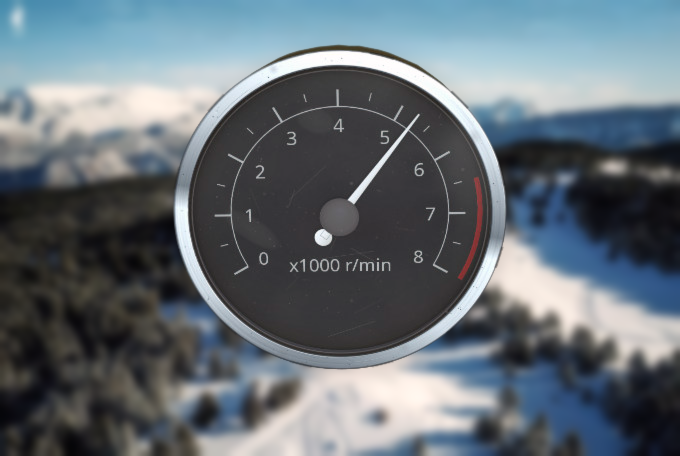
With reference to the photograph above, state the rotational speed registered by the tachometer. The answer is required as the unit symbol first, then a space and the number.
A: rpm 5250
